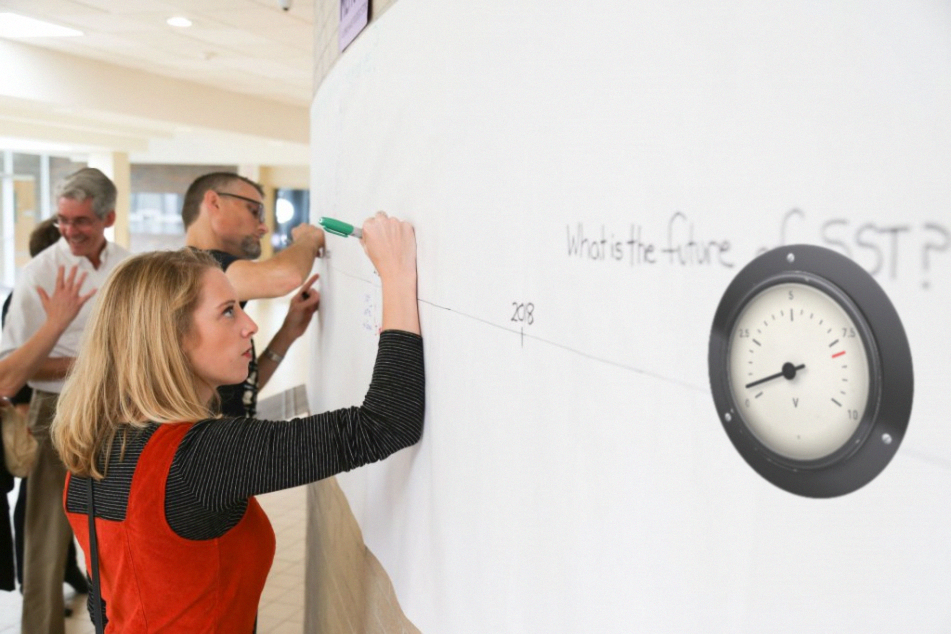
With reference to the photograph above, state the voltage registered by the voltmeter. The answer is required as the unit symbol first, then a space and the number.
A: V 0.5
